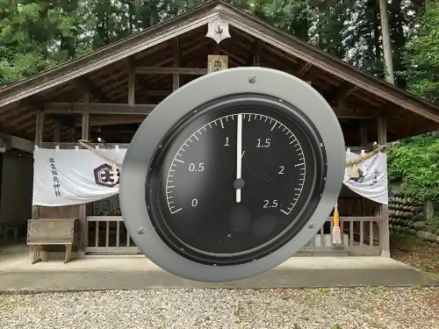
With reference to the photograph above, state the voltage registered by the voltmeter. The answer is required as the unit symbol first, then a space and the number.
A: V 1.15
